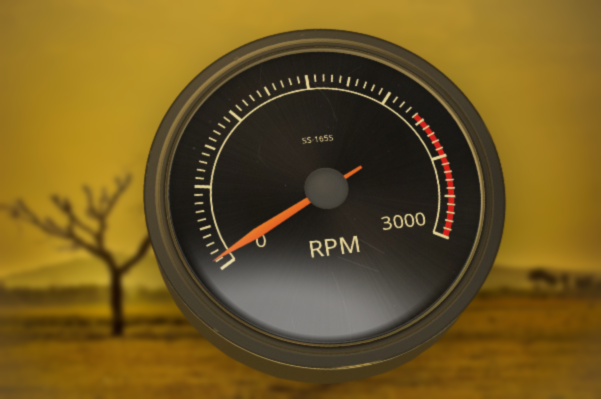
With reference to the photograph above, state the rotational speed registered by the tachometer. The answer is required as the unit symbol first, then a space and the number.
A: rpm 50
